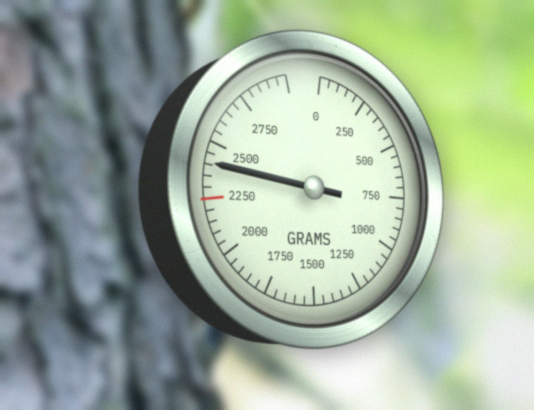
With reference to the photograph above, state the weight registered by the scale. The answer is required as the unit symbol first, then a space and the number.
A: g 2400
